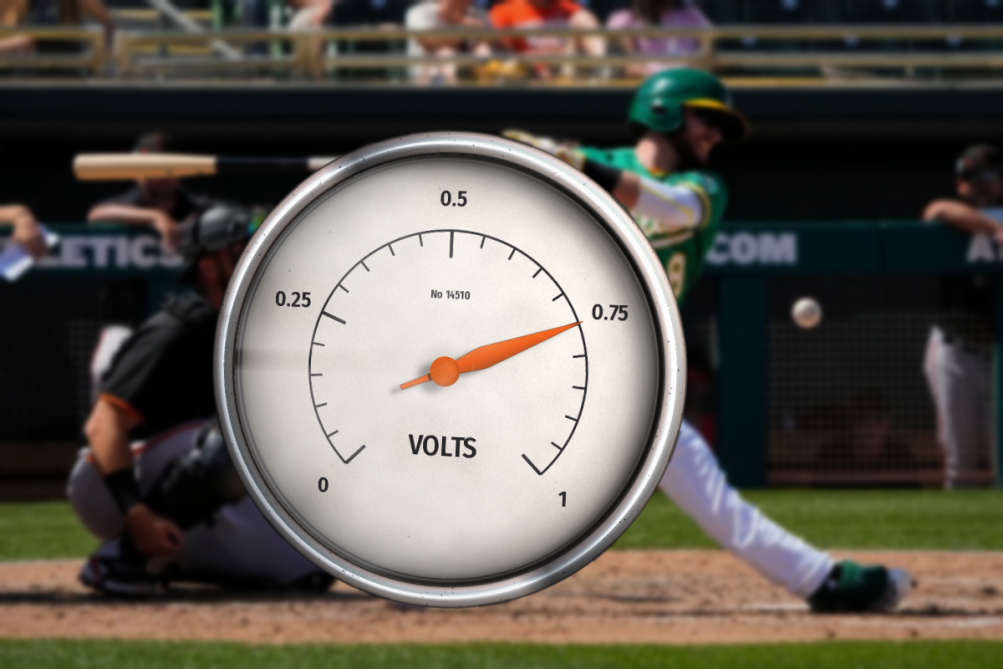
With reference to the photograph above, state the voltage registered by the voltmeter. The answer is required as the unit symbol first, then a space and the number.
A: V 0.75
